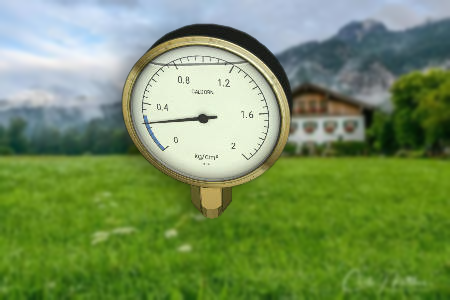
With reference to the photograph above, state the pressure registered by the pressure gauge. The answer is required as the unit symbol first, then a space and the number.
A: kg/cm² 0.25
